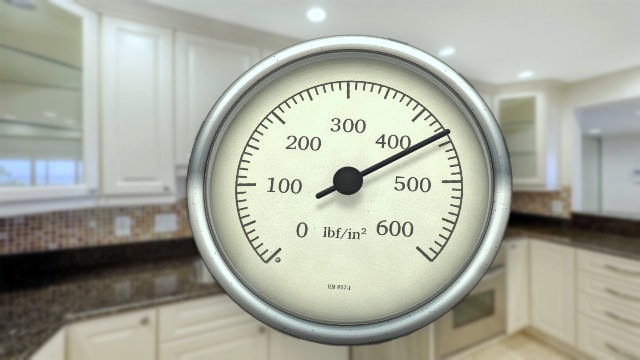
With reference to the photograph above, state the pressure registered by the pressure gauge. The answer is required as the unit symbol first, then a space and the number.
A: psi 440
